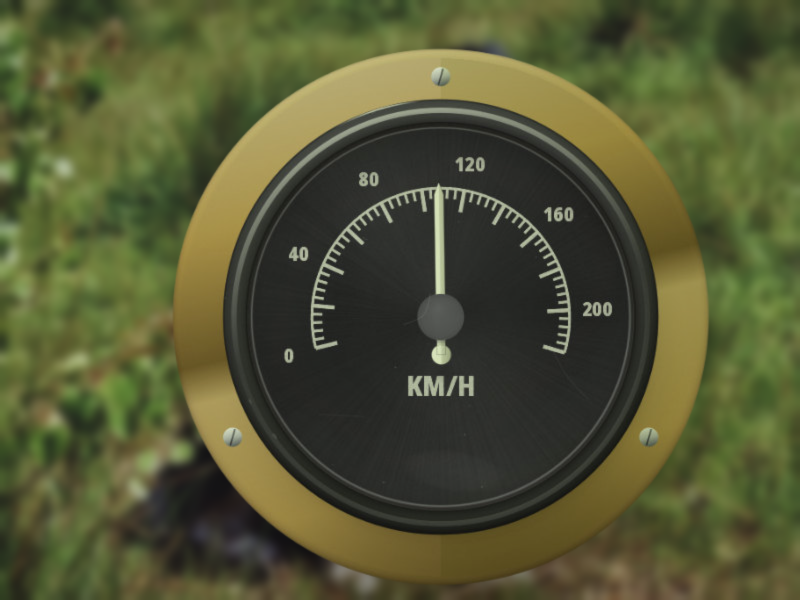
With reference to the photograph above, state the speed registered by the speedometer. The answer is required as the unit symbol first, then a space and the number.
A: km/h 108
